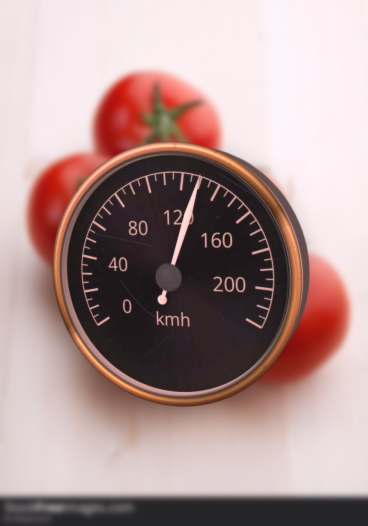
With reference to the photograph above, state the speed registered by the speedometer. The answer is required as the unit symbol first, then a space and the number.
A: km/h 130
